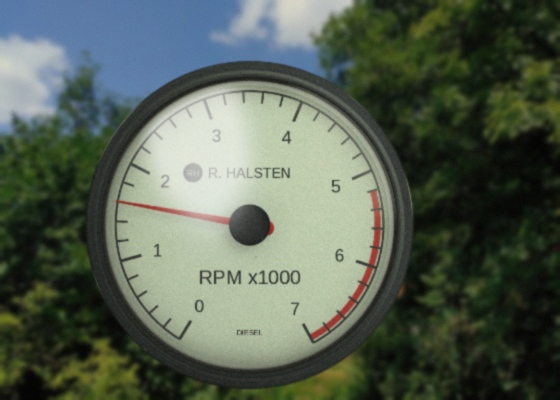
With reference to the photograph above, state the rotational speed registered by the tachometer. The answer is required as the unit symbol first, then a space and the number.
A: rpm 1600
